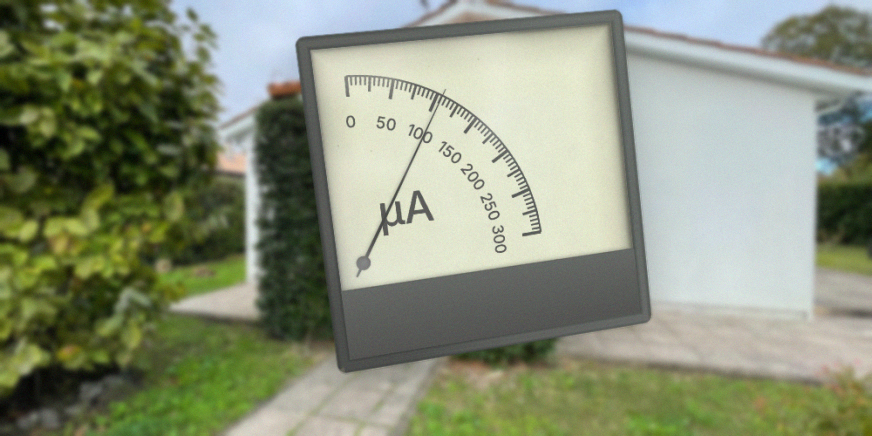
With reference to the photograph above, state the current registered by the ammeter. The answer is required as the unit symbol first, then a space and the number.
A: µA 105
